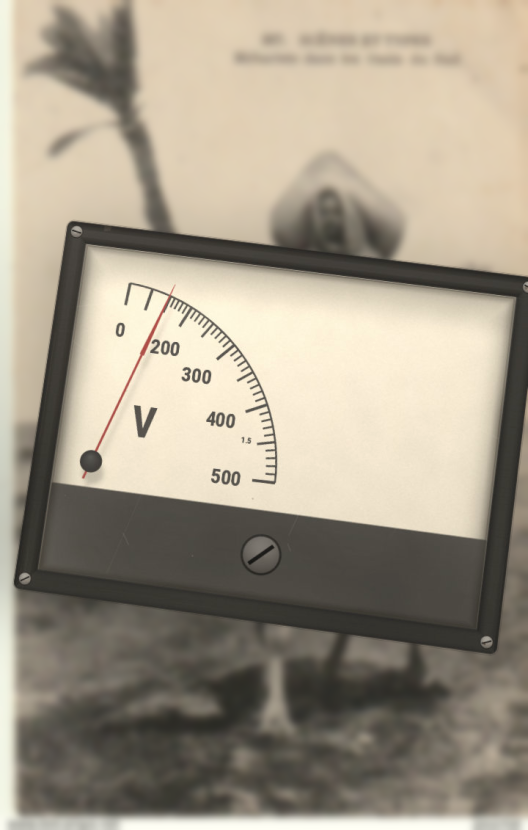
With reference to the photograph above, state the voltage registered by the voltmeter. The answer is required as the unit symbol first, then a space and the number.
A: V 150
